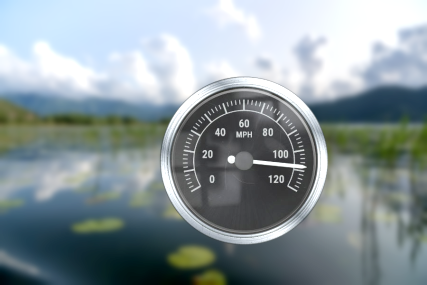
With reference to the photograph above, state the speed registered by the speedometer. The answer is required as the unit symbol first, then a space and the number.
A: mph 108
